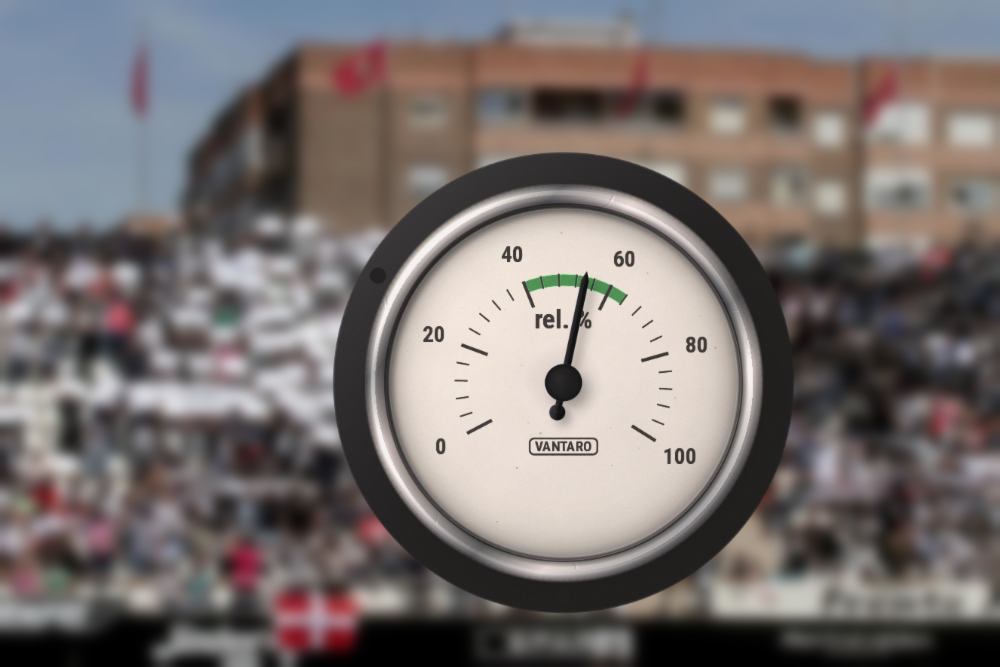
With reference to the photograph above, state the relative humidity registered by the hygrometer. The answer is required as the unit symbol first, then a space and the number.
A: % 54
